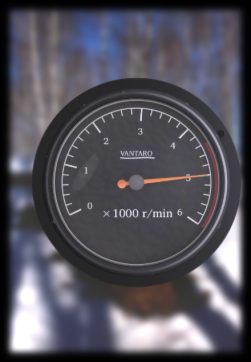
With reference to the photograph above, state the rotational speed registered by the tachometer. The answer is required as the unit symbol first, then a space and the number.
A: rpm 5000
